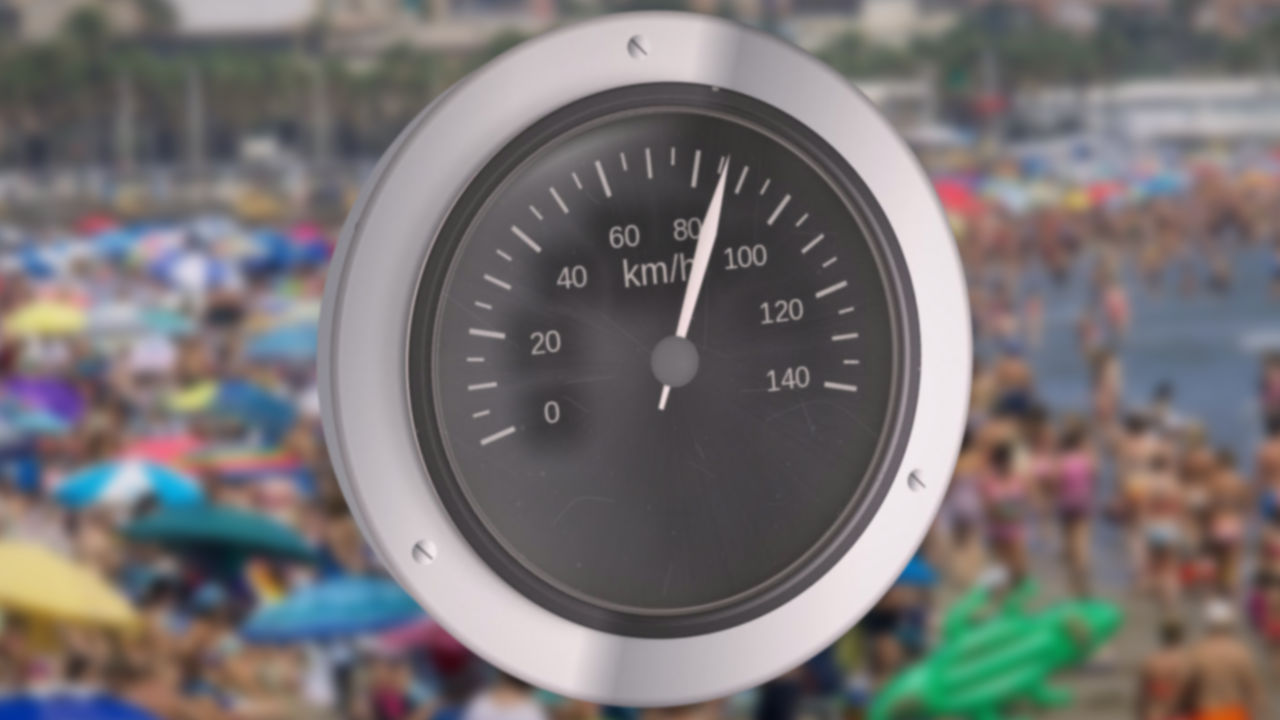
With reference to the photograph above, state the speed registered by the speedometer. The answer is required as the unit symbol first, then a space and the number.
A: km/h 85
